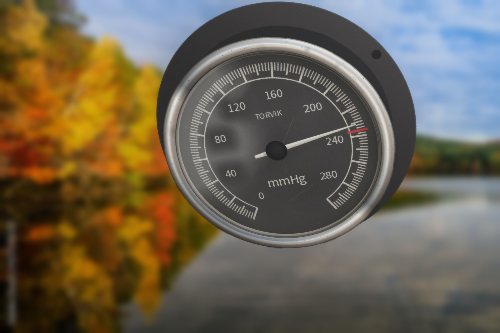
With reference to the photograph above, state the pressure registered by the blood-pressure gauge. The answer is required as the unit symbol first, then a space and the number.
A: mmHg 230
